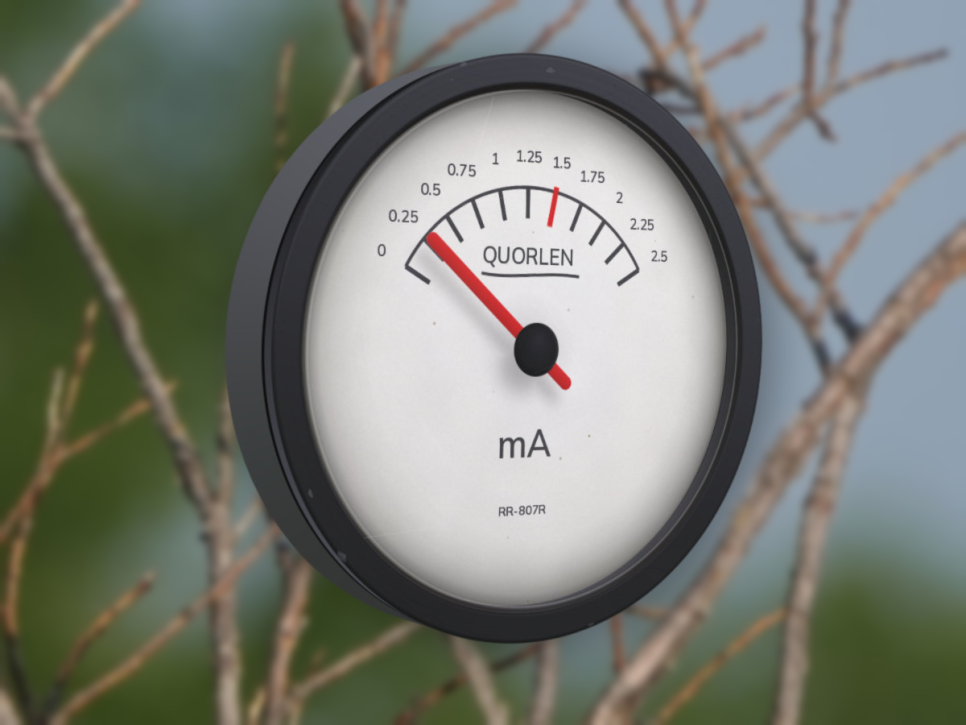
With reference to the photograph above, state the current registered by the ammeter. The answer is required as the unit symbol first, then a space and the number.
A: mA 0.25
